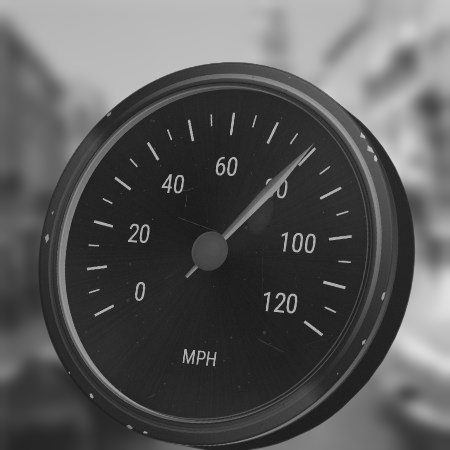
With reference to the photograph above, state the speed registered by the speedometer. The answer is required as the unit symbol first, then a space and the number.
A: mph 80
